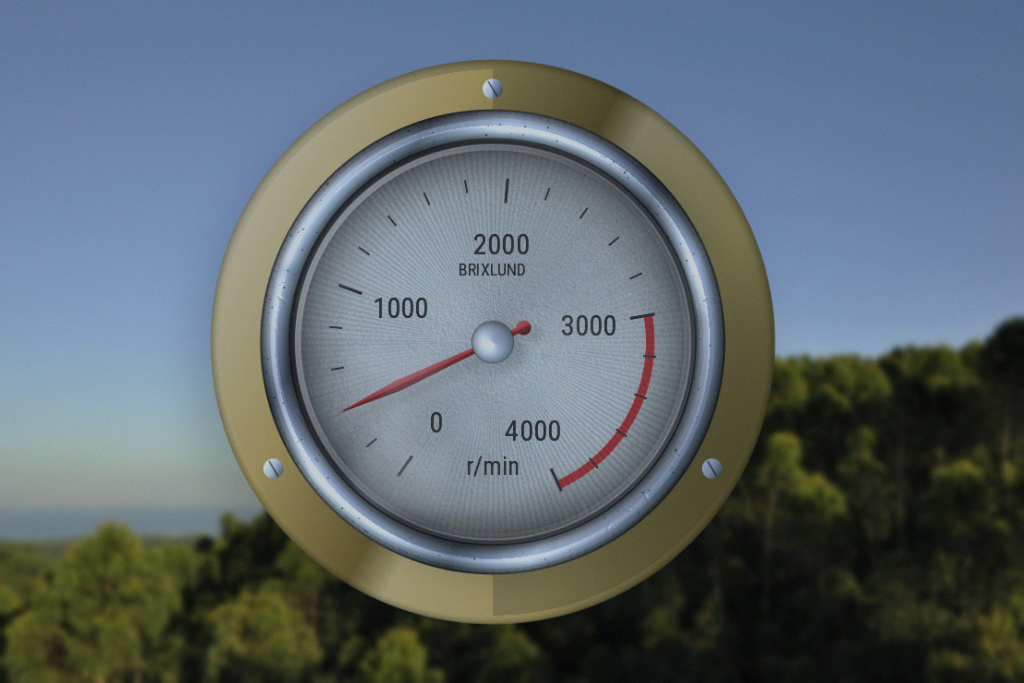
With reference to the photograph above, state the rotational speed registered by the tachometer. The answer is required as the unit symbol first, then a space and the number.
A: rpm 400
